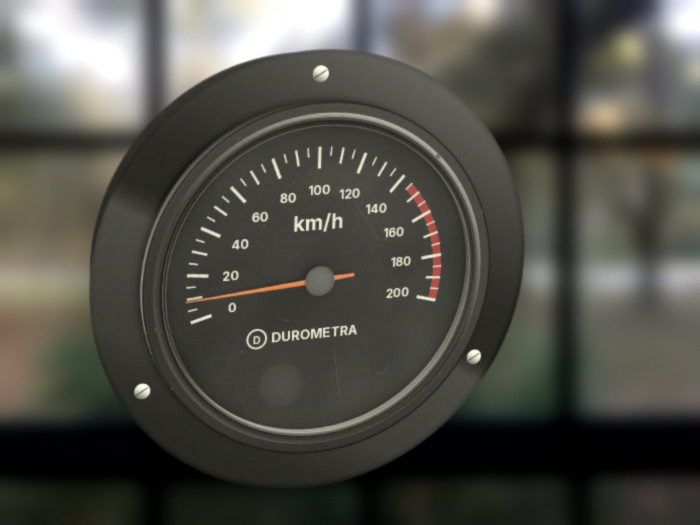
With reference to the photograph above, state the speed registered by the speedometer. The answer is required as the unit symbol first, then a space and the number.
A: km/h 10
